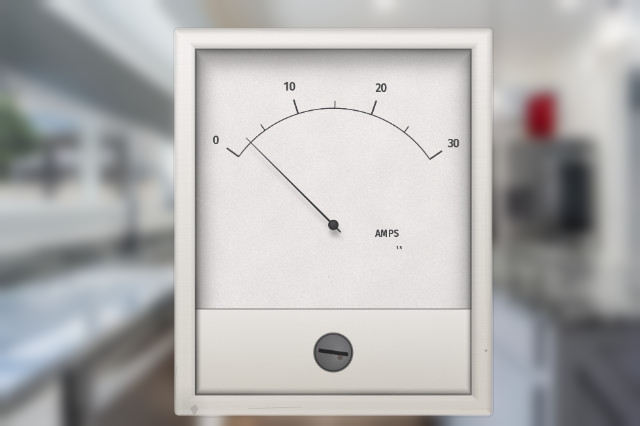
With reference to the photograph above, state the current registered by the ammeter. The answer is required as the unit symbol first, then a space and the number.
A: A 2.5
